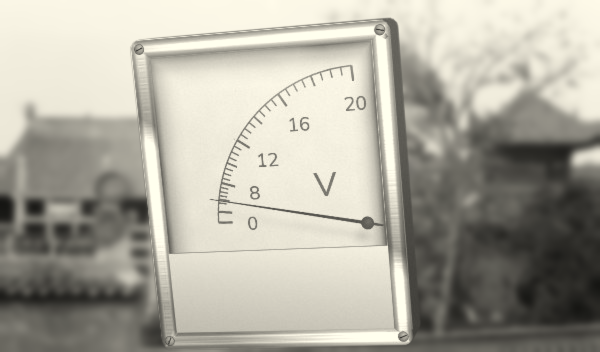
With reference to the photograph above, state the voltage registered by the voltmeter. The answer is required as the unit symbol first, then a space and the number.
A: V 6
